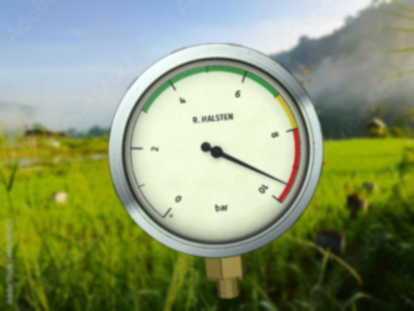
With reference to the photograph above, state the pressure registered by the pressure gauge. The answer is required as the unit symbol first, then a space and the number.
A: bar 9.5
